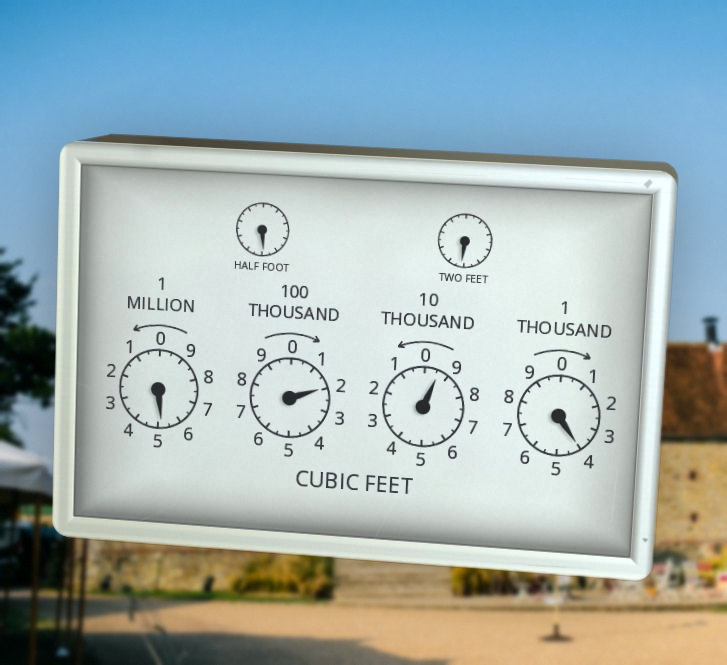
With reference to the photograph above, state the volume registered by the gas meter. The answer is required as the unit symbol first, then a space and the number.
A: ft³ 519400
